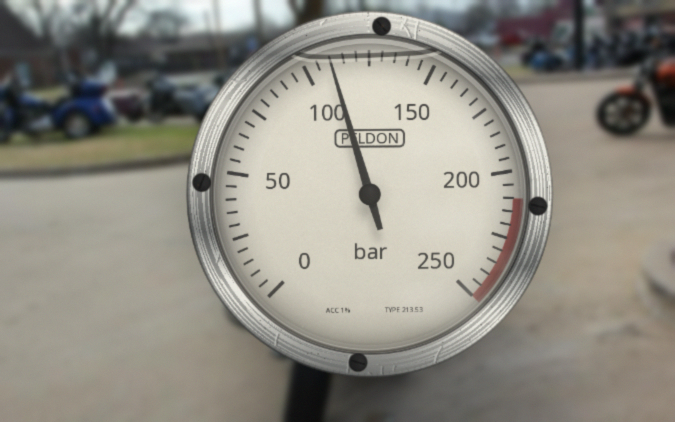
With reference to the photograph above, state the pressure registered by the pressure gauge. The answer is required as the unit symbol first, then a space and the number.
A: bar 110
